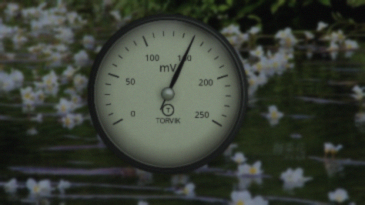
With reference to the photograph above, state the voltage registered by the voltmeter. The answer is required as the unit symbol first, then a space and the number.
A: mV 150
